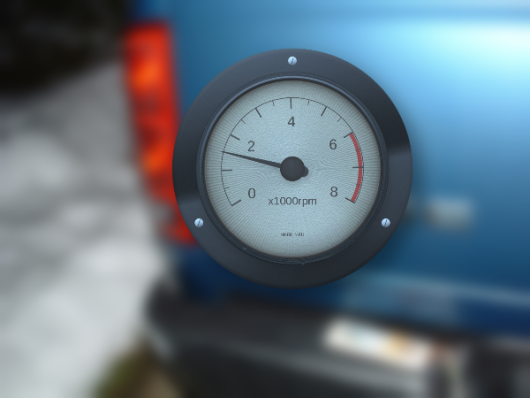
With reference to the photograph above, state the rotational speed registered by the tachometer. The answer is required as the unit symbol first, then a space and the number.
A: rpm 1500
